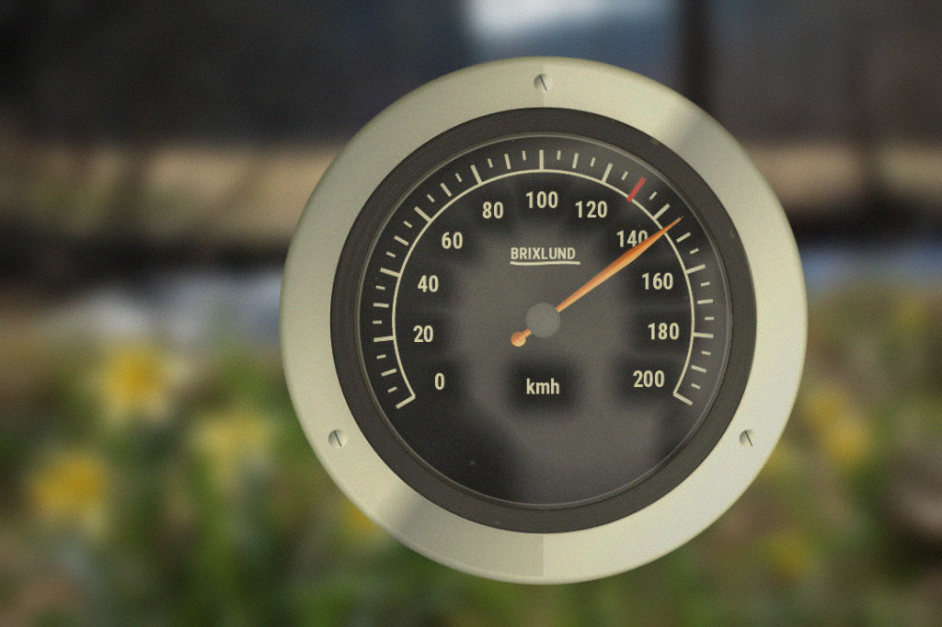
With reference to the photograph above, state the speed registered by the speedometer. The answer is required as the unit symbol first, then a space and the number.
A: km/h 145
